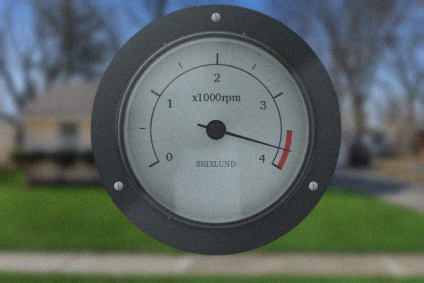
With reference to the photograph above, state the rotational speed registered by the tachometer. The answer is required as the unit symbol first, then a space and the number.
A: rpm 3750
